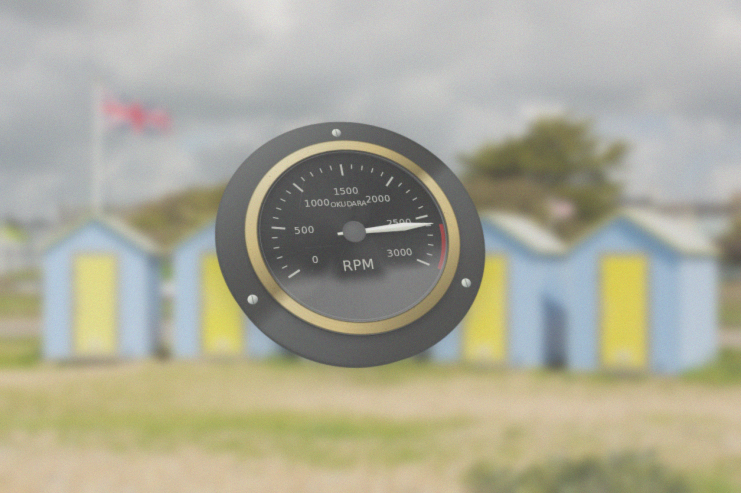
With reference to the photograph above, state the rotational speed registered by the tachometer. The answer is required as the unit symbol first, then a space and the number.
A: rpm 2600
